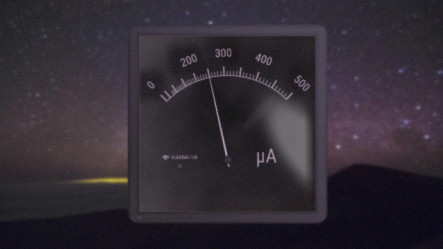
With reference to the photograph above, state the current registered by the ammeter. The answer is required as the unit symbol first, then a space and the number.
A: µA 250
